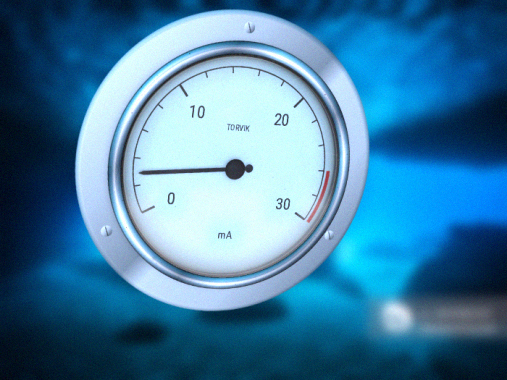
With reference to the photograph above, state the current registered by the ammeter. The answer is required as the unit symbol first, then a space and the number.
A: mA 3
